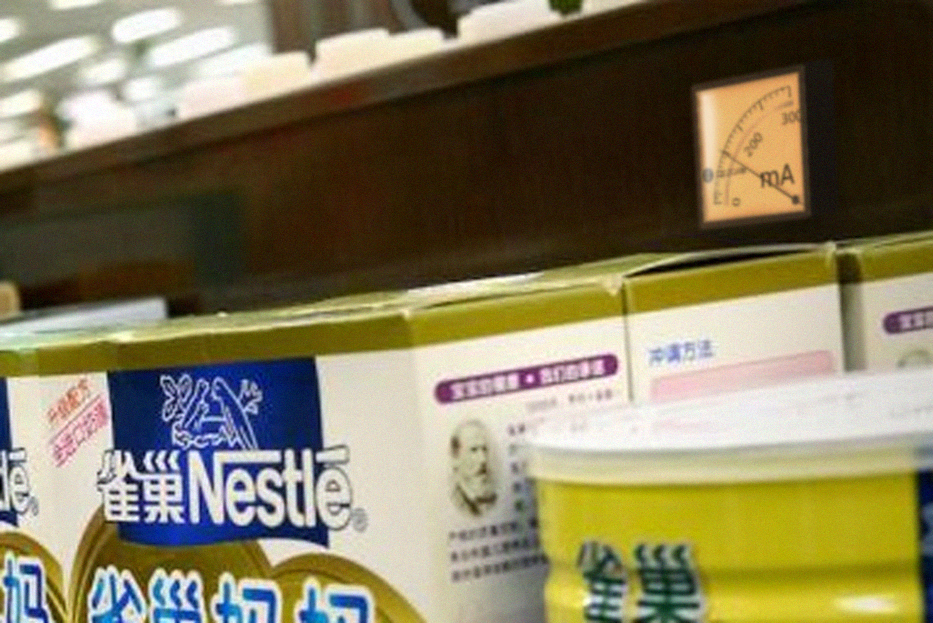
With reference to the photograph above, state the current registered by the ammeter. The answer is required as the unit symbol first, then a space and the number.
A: mA 150
